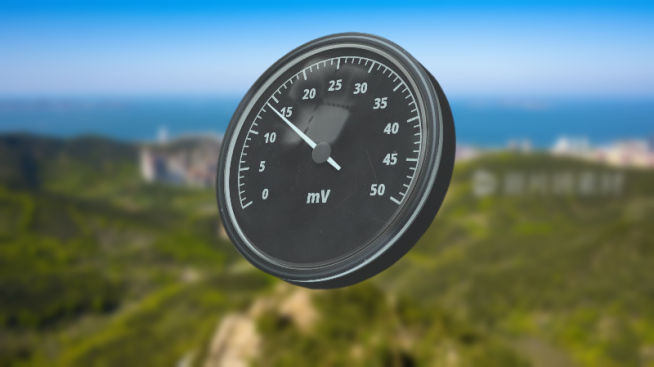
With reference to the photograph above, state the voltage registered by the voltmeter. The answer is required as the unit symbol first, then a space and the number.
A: mV 14
